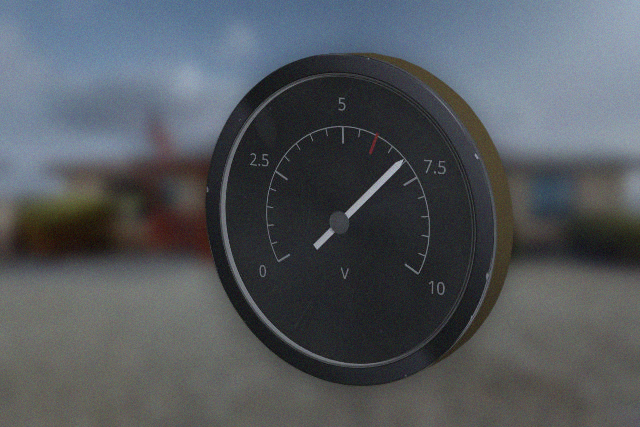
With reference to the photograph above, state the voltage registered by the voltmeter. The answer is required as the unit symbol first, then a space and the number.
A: V 7
